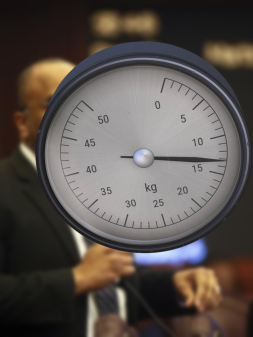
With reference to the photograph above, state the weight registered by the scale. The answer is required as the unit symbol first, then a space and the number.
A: kg 13
